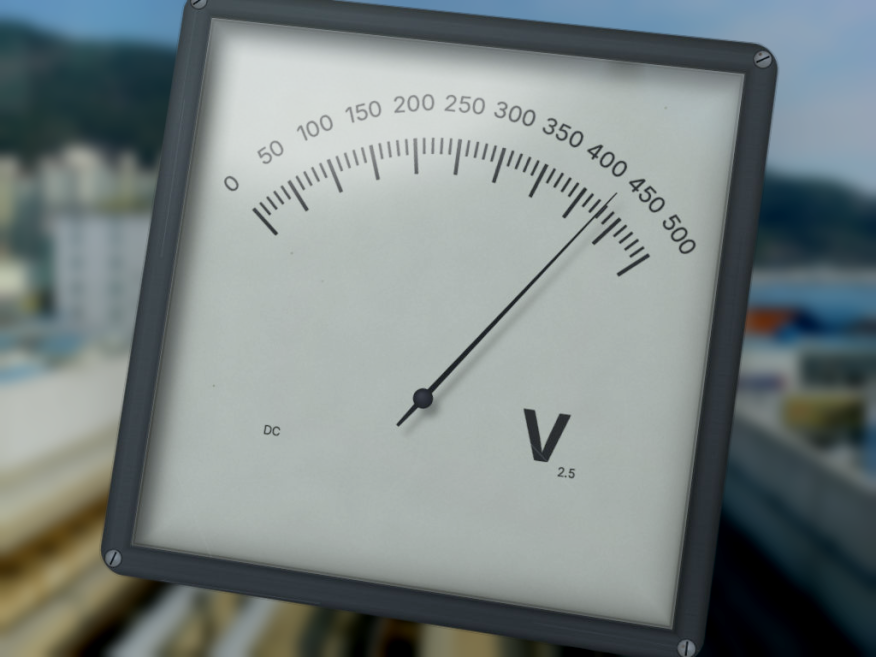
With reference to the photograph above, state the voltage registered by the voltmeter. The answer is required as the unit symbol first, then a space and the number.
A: V 430
